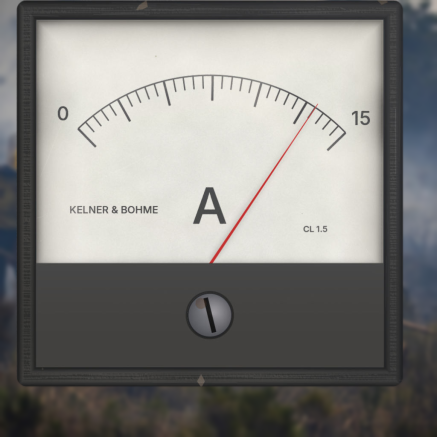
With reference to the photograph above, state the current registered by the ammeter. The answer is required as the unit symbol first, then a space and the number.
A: A 13
